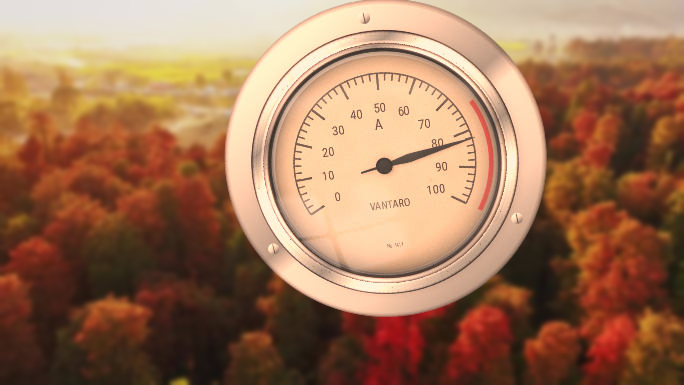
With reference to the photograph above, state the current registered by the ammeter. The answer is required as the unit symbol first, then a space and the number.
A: A 82
